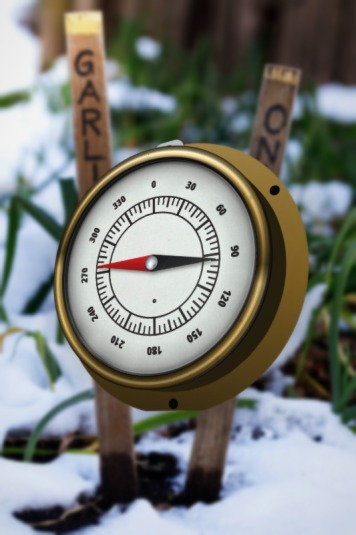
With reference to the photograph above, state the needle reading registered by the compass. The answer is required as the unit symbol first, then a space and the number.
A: ° 275
